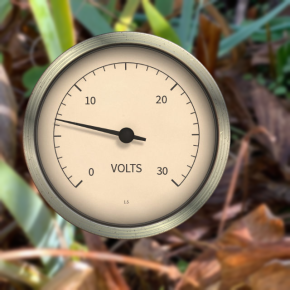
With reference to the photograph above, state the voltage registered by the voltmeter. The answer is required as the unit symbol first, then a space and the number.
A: V 6.5
